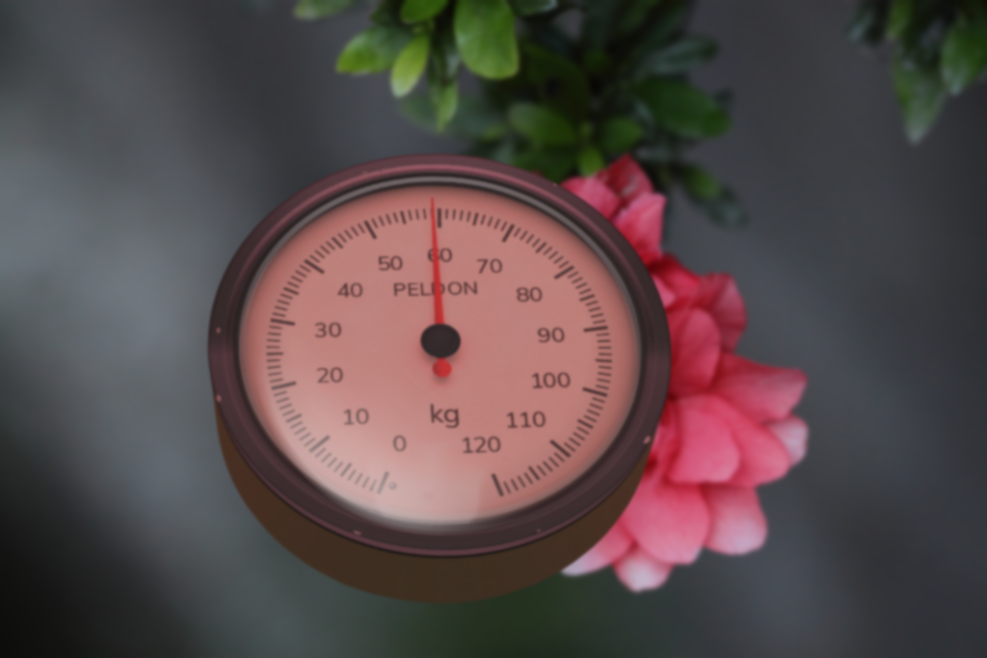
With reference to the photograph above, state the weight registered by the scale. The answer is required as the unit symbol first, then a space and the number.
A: kg 59
